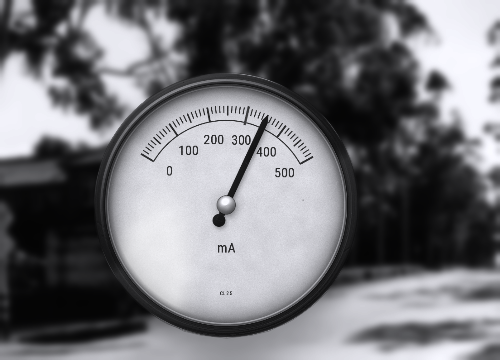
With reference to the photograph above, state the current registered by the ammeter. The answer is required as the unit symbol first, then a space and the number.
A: mA 350
